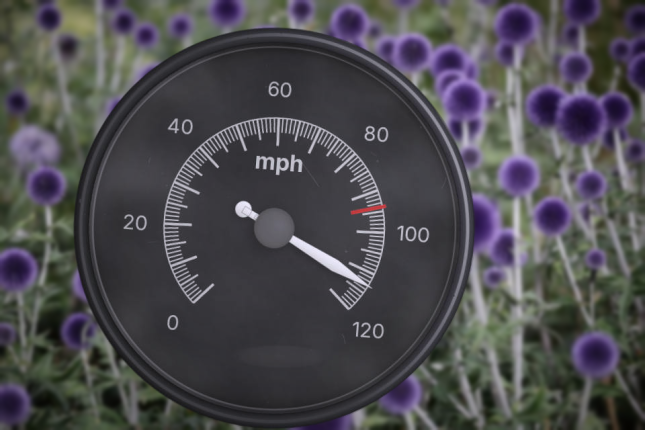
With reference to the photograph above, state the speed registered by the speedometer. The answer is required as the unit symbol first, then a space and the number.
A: mph 113
